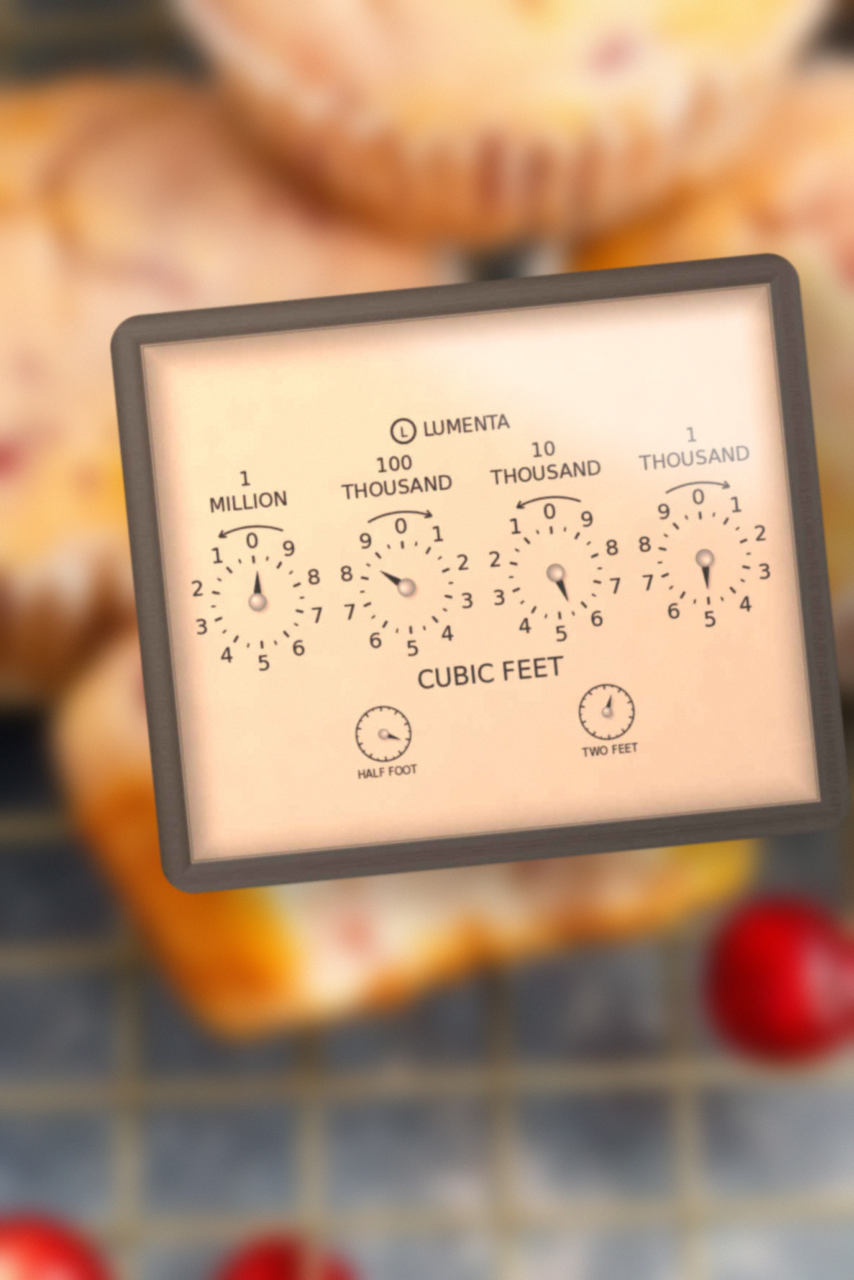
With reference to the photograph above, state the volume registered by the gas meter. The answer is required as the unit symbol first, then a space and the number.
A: ft³ 985500
